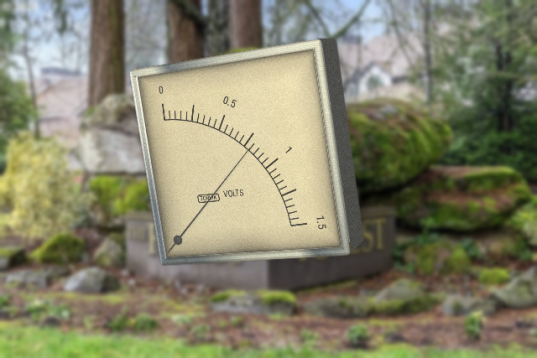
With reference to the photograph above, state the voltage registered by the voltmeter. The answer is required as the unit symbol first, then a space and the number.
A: V 0.8
